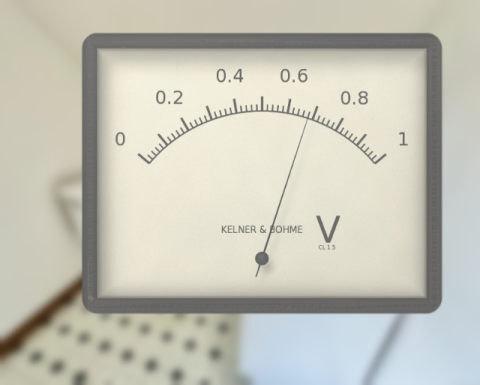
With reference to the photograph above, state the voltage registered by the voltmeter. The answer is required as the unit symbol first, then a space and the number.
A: V 0.68
